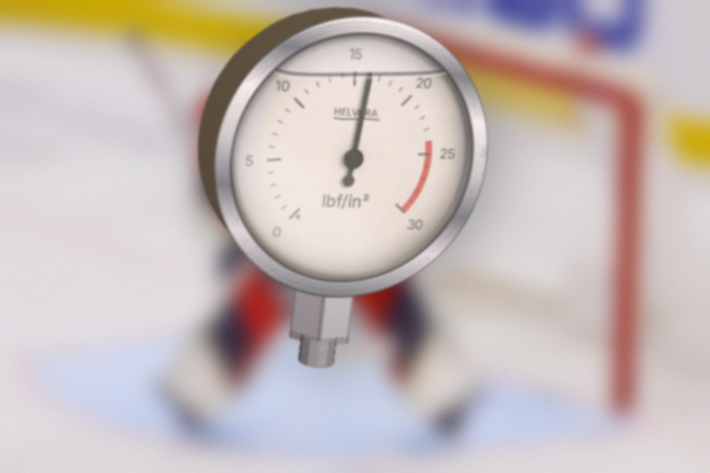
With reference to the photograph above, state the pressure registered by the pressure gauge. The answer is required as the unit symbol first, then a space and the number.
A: psi 16
